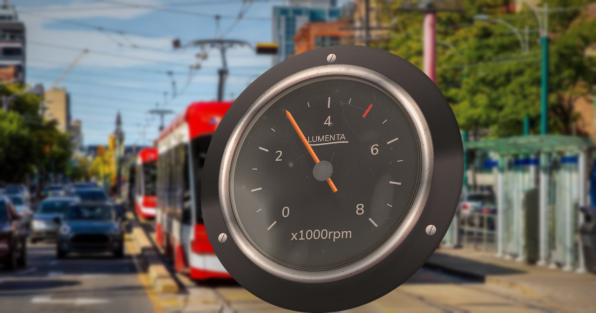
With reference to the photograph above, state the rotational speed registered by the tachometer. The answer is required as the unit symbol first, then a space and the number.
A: rpm 3000
